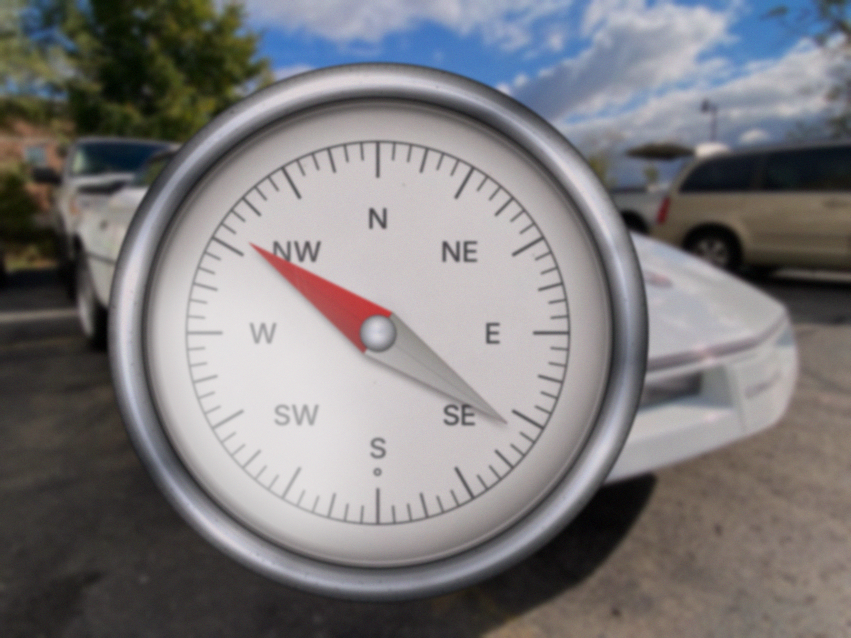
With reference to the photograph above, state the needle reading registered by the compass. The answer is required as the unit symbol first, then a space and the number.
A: ° 305
